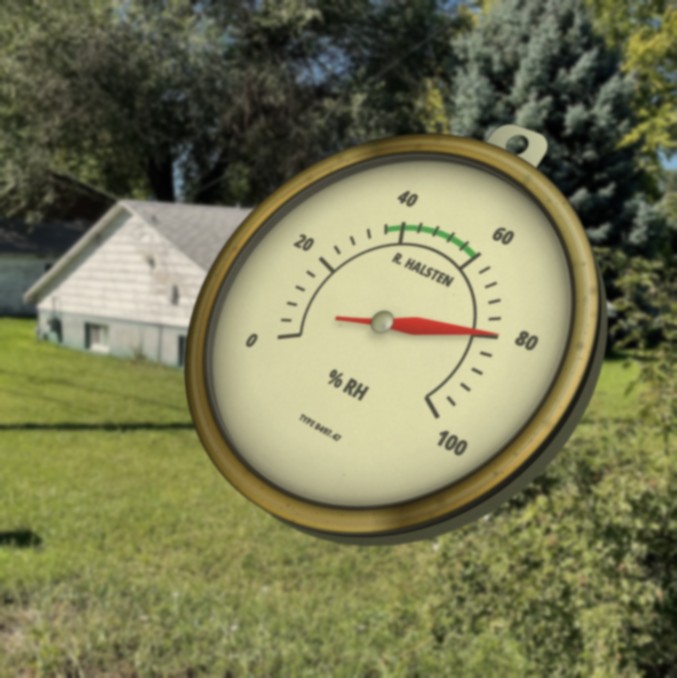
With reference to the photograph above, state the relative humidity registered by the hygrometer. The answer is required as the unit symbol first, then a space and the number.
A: % 80
